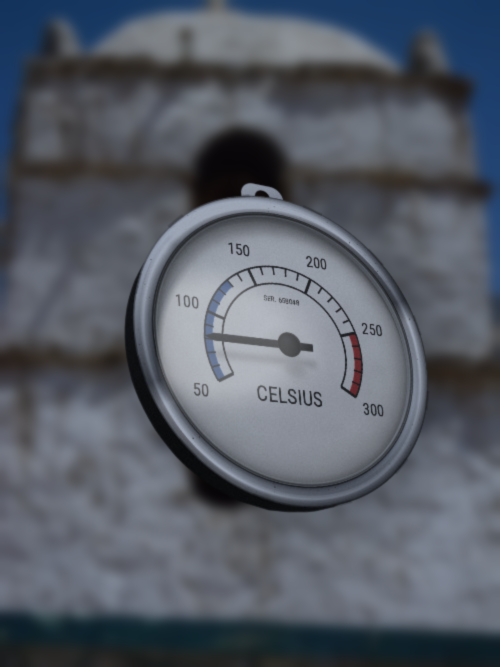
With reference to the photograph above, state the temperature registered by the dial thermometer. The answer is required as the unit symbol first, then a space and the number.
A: °C 80
